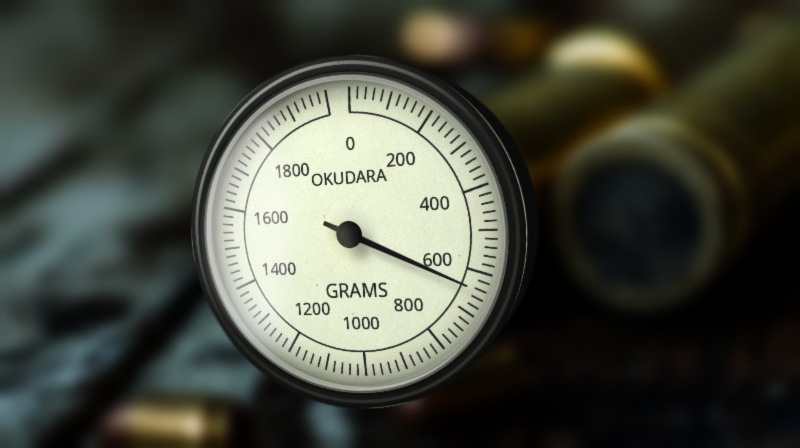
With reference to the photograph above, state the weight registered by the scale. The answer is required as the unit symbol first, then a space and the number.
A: g 640
